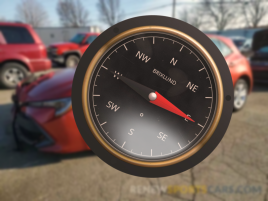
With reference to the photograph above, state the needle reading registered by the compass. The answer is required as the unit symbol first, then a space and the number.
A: ° 90
